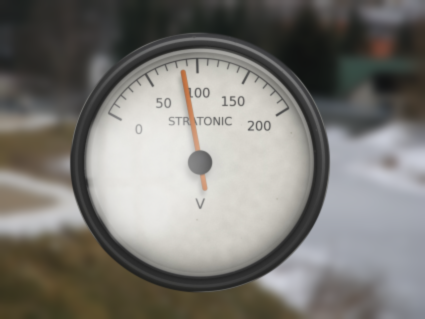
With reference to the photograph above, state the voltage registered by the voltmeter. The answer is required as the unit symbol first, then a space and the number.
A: V 85
